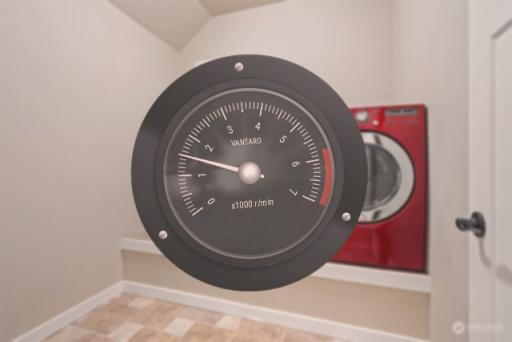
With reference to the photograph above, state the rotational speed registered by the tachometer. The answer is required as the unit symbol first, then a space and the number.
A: rpm 1500
